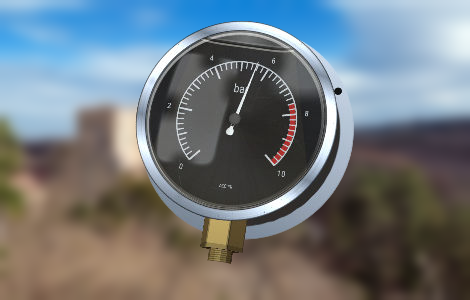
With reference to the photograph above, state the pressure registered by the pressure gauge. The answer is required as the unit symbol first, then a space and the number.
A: bar 5.6
